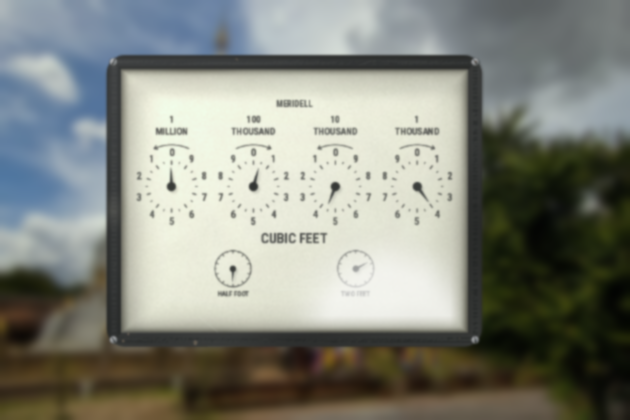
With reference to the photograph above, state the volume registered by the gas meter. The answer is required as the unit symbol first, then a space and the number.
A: ft³ 4400
